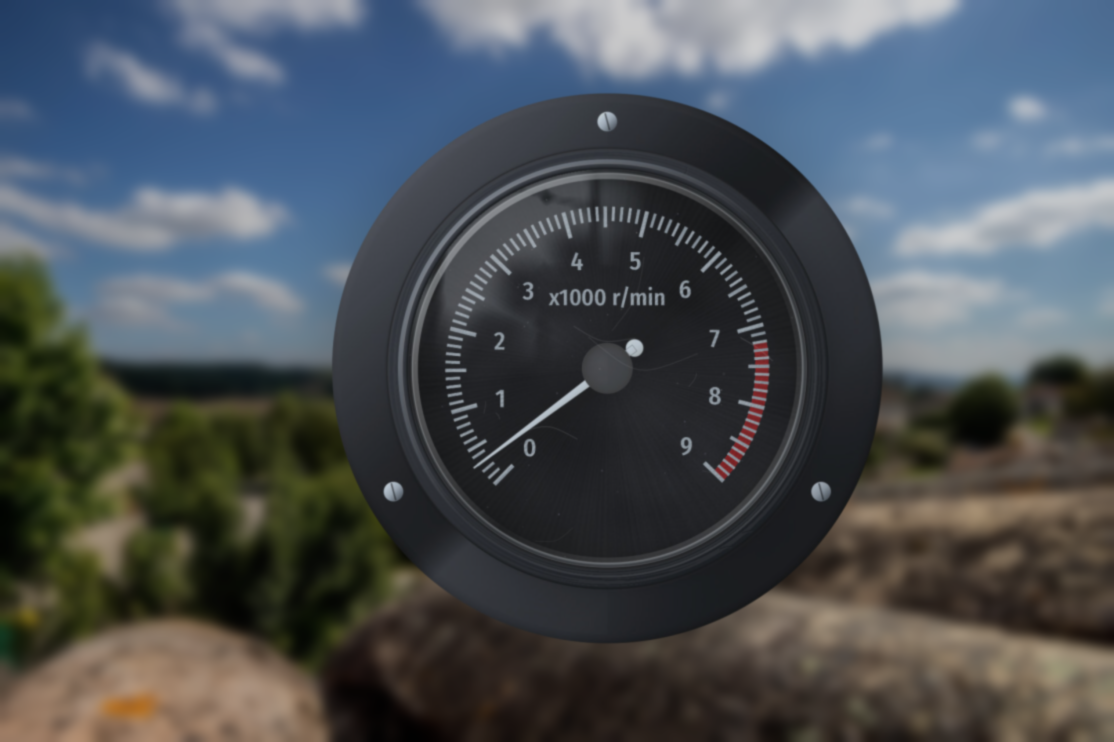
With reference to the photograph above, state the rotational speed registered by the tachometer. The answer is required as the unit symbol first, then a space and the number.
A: rpm 300
